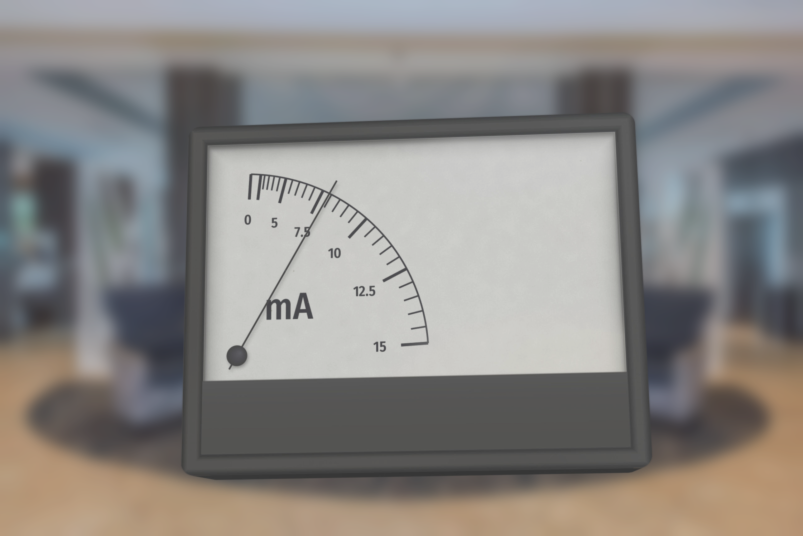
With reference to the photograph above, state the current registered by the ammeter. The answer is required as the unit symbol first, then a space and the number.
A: mA 8
